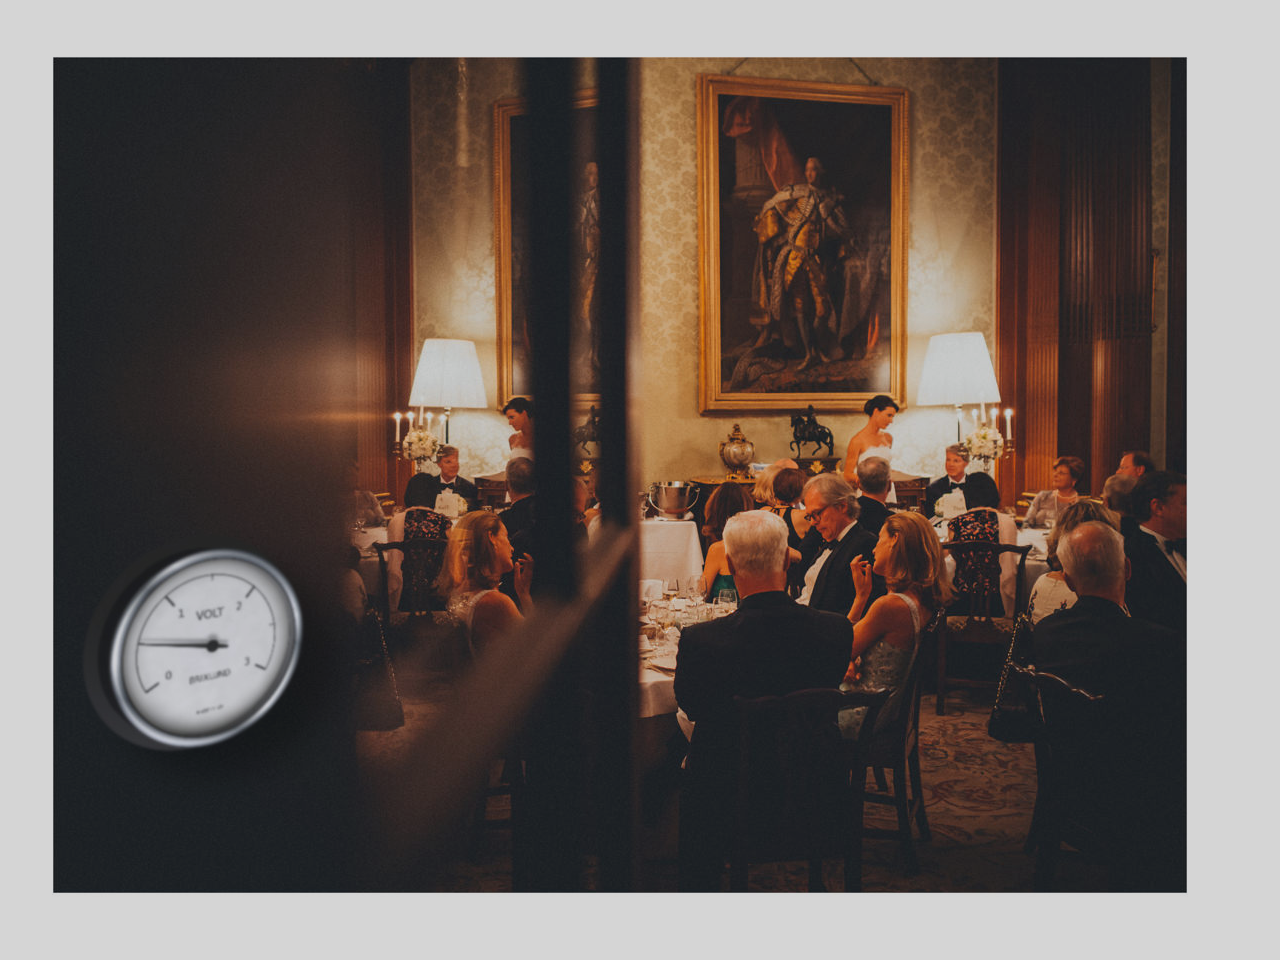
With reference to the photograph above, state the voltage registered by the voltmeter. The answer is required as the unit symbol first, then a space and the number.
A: V 0.5
